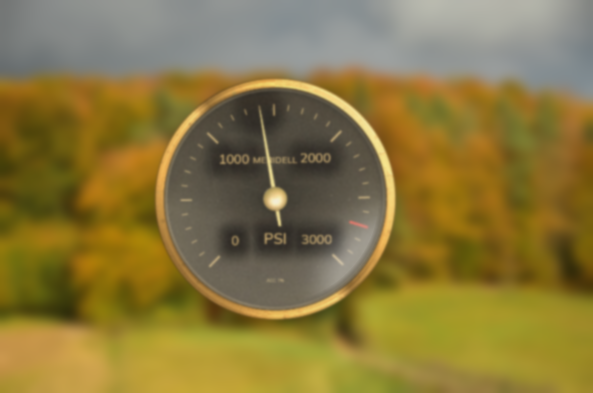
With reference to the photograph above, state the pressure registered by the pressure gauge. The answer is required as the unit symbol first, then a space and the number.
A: psi 1400
